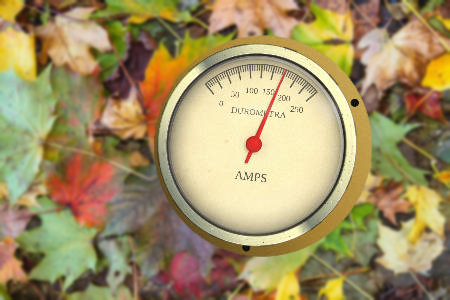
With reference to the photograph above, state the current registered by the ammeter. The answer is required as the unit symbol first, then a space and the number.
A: A 175
